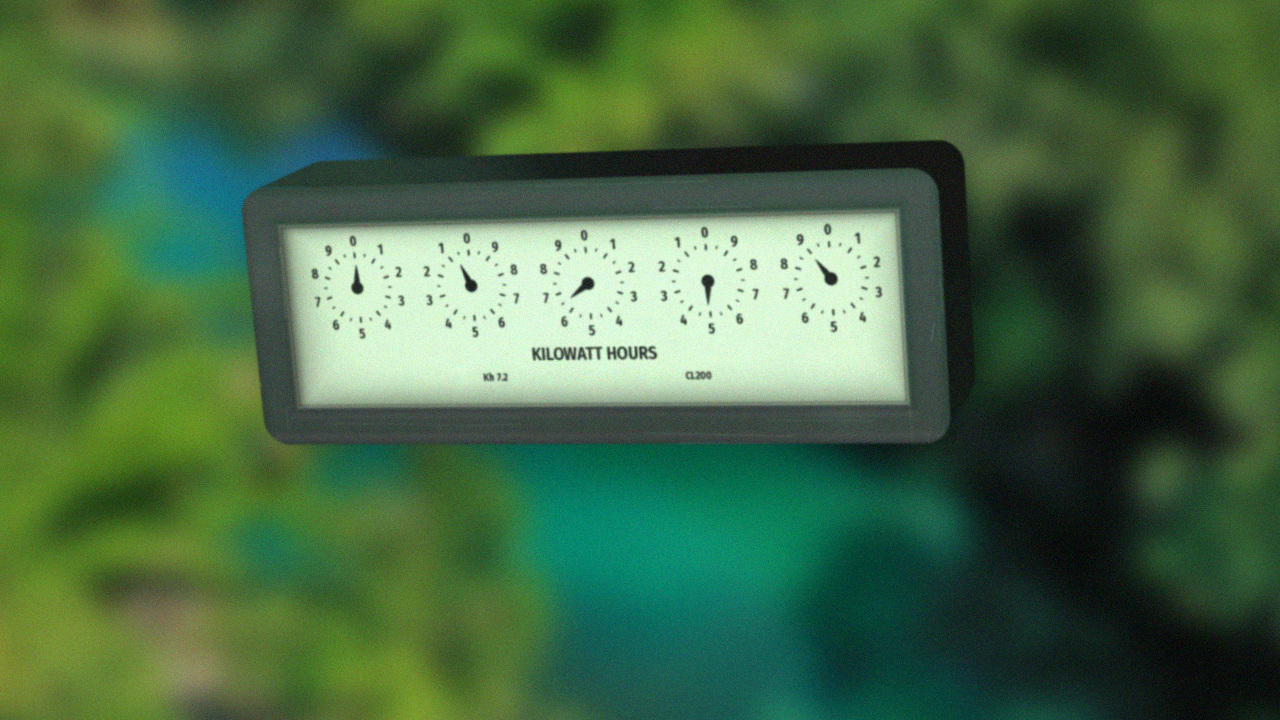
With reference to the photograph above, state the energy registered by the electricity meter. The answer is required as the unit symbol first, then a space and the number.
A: kWh 649
